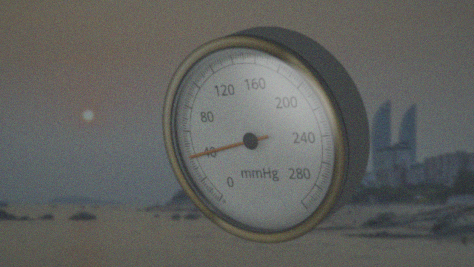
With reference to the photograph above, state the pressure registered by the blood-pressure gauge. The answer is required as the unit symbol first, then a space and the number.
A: mmHg 40
